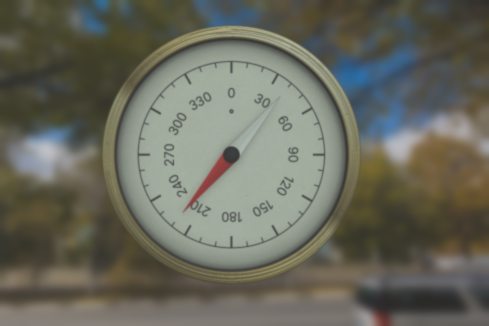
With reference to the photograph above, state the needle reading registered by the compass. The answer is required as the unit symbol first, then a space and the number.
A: ° 220
